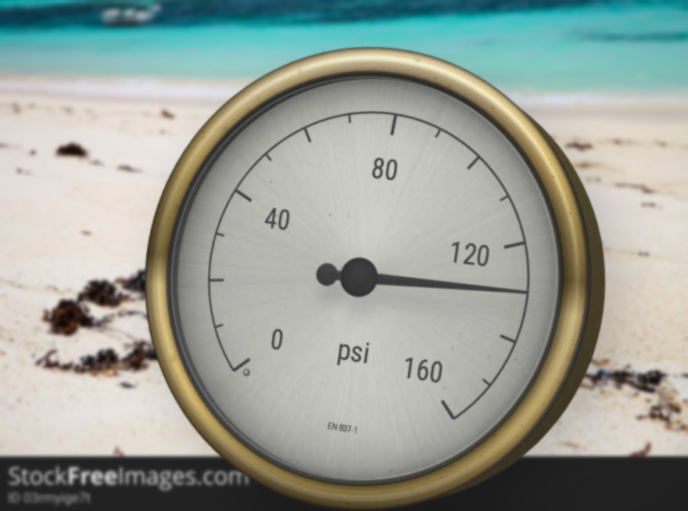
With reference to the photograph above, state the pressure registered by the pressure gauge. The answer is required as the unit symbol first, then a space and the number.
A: psi 130
